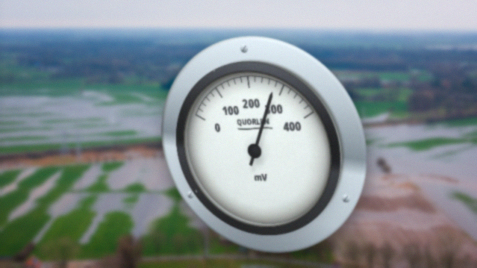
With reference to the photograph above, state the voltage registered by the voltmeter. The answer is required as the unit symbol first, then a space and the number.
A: mV 280
